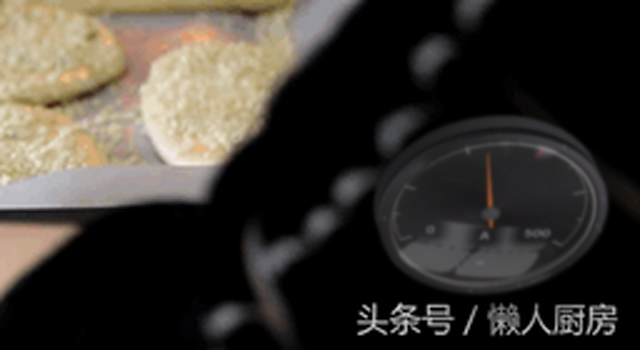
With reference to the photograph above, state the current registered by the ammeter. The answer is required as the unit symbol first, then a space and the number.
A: A 225
